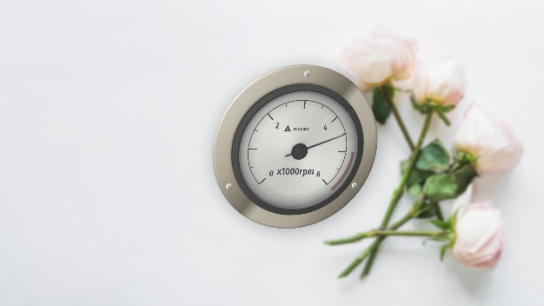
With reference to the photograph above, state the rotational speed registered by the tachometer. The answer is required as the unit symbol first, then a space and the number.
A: rpm 4500
